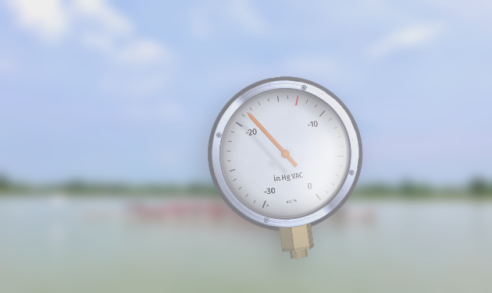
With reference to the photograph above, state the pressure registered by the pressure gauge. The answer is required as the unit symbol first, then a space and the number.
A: inHg -18.5
